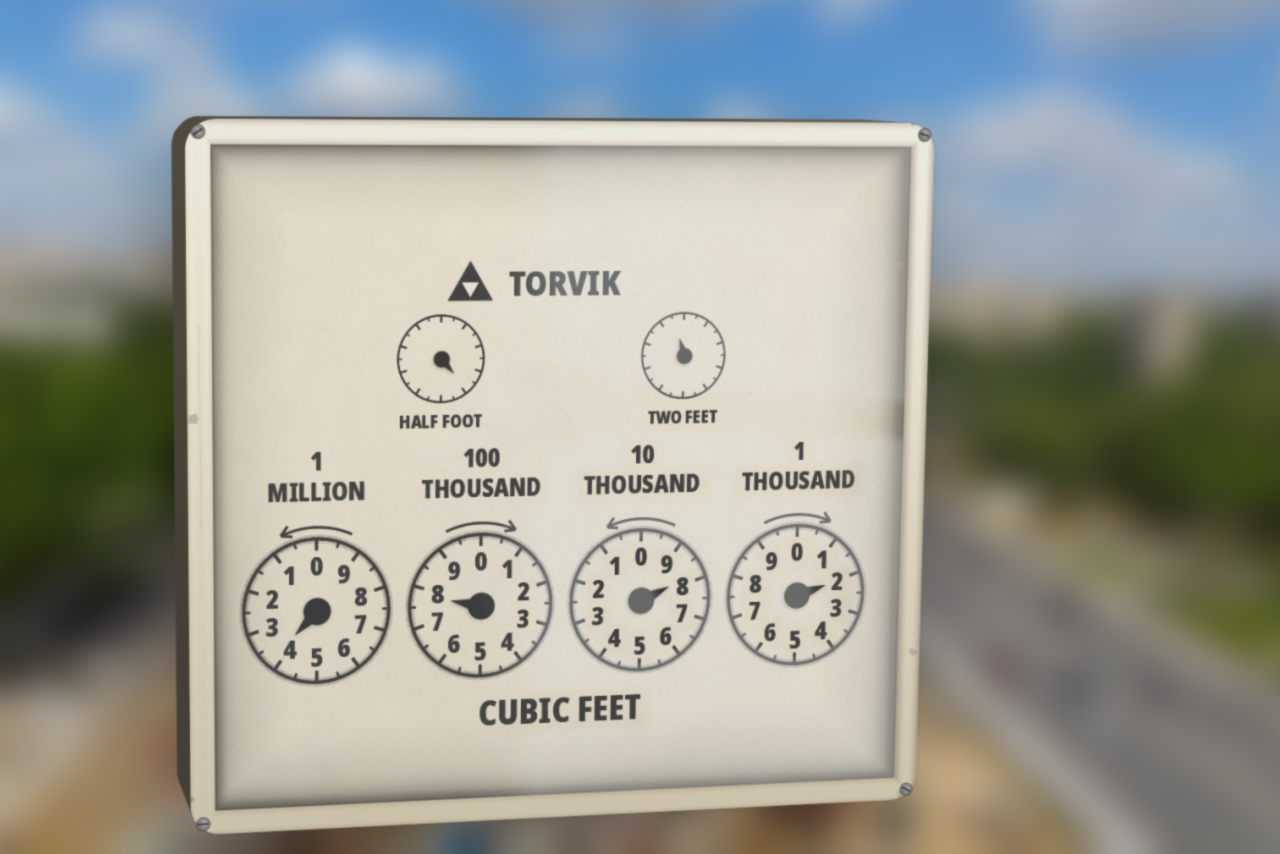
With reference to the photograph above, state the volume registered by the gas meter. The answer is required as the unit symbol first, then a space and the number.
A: ft³ 378200
